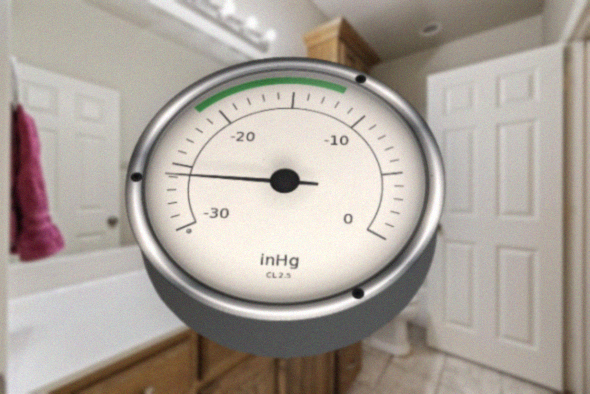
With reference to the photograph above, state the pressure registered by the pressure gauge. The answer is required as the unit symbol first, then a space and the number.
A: inHg -26
